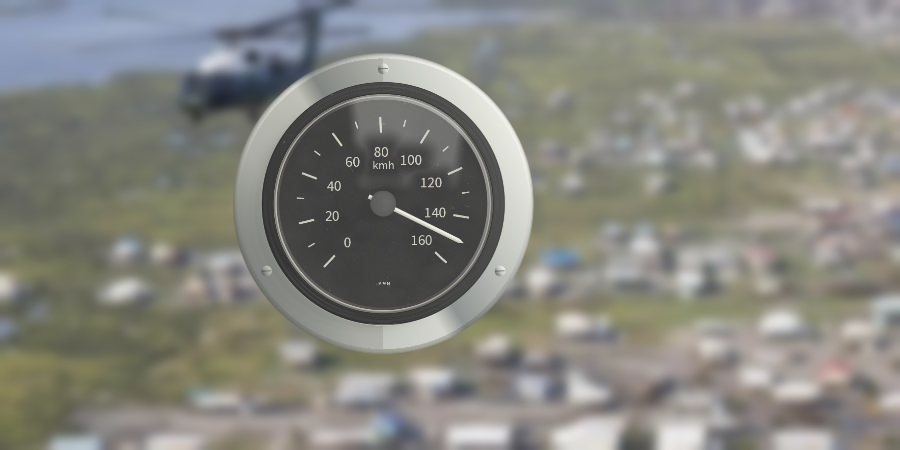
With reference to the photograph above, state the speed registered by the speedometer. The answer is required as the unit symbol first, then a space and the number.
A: km/h 150
